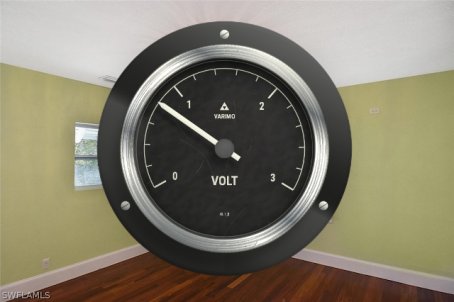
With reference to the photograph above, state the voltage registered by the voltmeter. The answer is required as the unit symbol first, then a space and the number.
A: V 0.8
